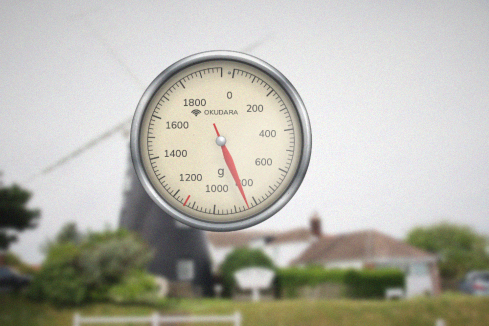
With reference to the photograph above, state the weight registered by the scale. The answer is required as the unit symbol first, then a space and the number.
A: g 840
